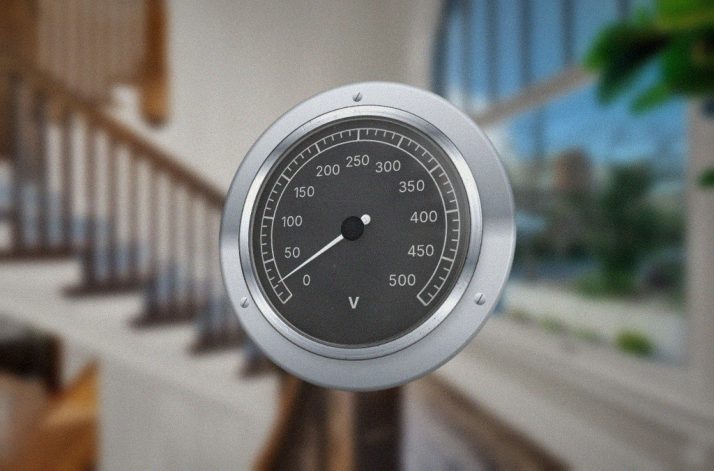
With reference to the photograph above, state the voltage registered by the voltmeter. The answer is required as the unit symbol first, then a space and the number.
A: V 20
